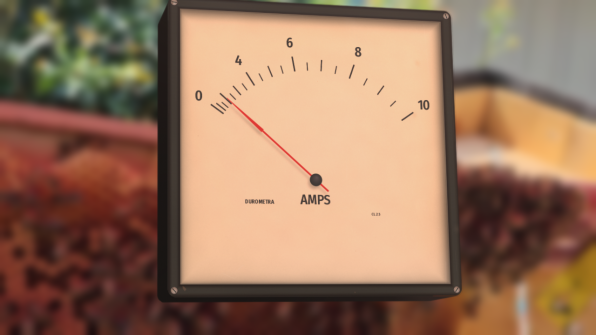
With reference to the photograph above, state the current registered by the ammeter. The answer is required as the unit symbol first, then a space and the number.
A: A 2
